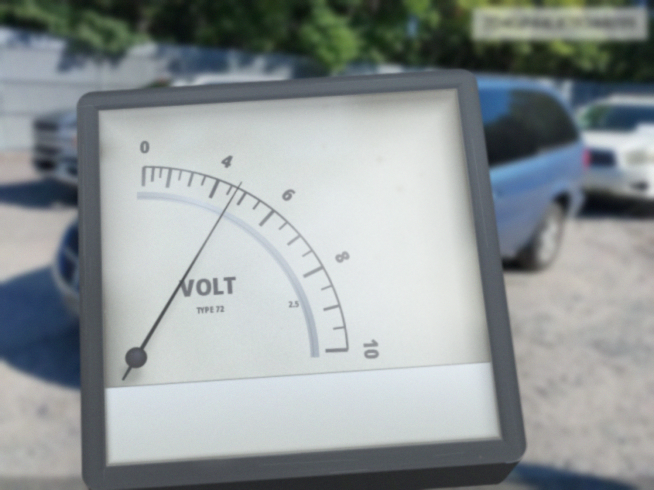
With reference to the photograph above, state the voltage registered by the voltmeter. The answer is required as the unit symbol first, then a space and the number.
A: V 4.75
